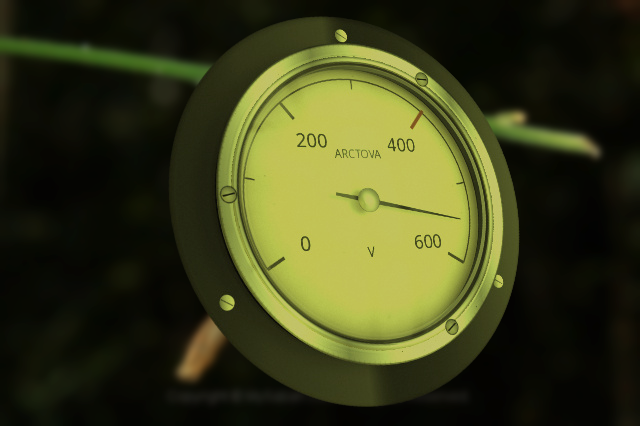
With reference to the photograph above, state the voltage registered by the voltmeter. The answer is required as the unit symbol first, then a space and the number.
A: V 550
